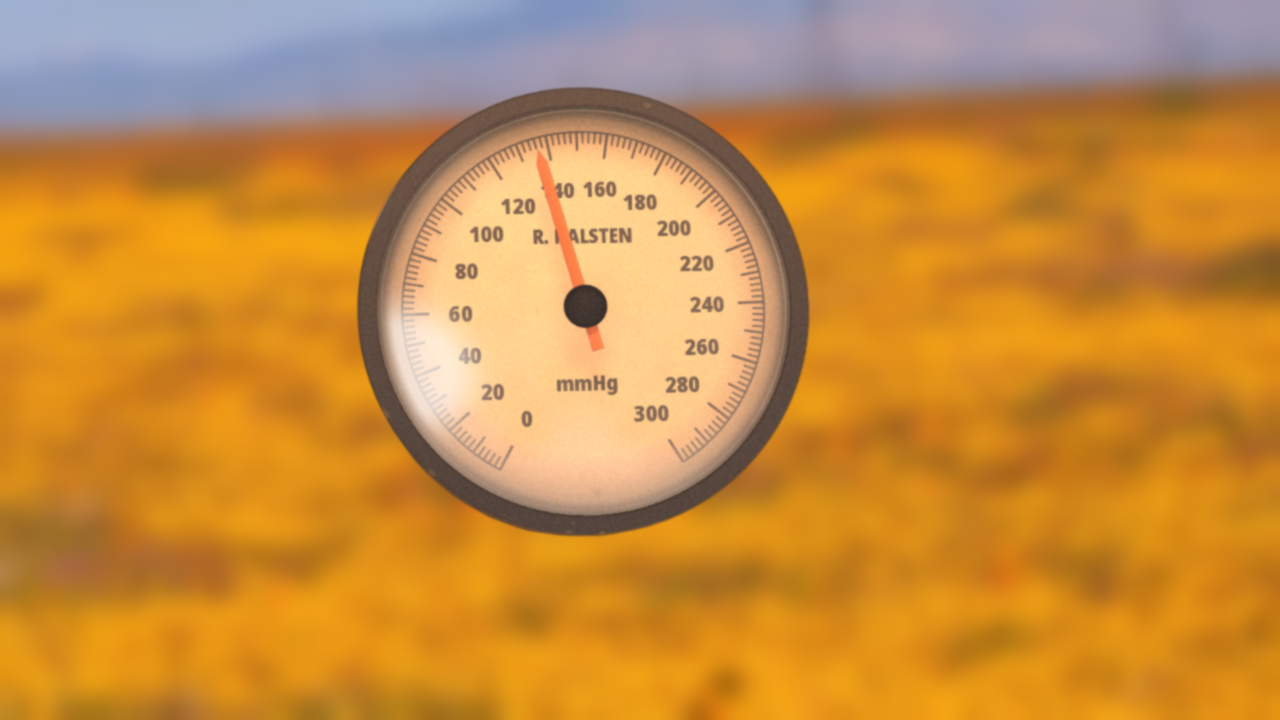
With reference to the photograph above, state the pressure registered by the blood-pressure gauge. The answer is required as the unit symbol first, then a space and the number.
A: mmHg 136
